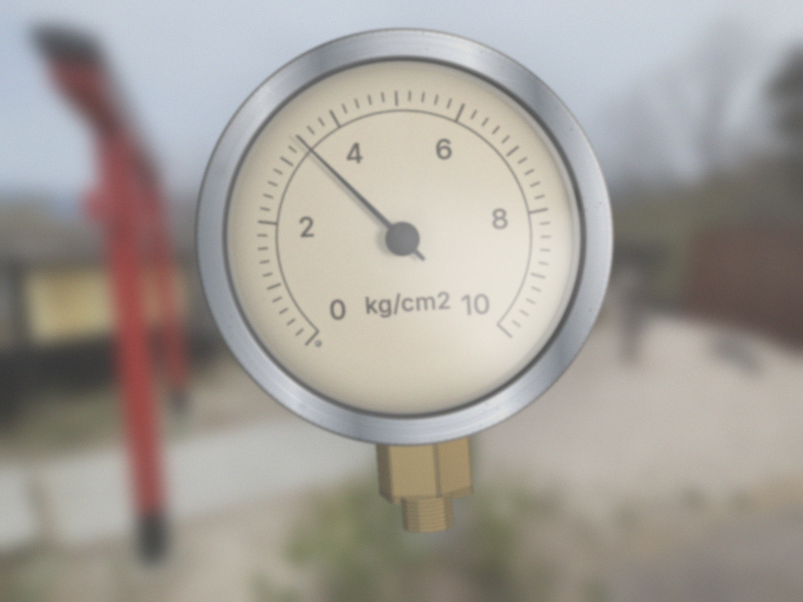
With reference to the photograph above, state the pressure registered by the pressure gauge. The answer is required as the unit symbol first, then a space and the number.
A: kg/cm² 3.4
